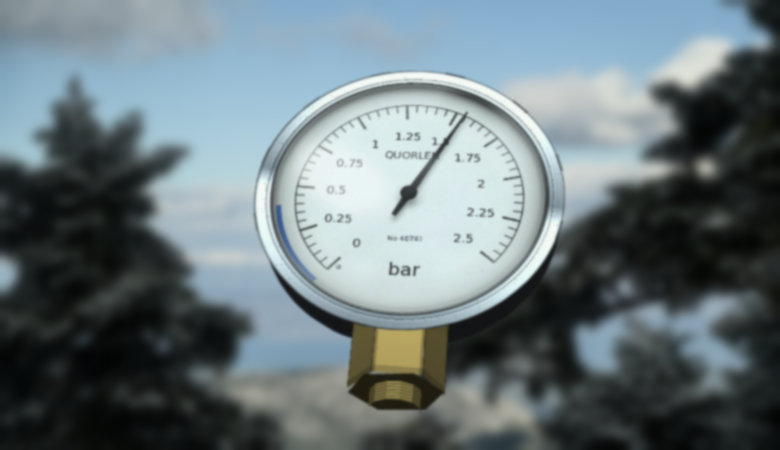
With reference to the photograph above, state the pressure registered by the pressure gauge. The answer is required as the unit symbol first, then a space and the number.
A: bar 1.55
